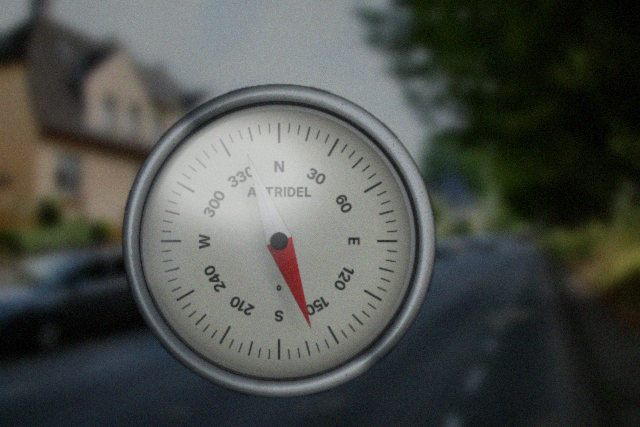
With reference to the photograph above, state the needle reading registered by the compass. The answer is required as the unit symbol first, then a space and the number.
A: ° 160
